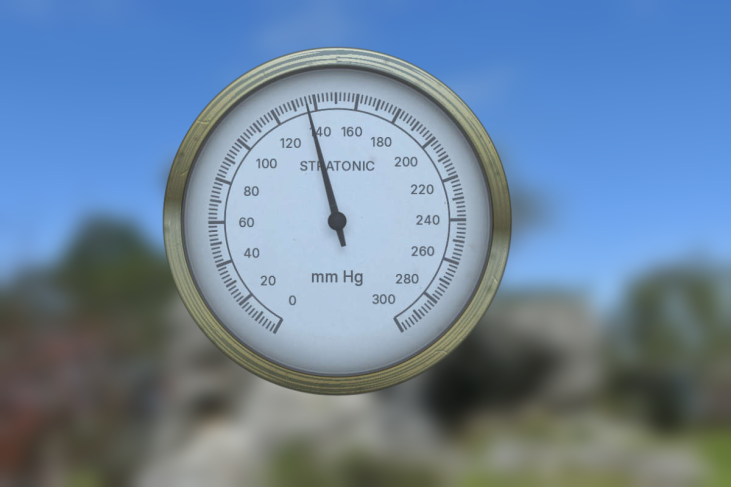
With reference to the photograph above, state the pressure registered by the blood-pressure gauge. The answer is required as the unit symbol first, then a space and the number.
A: mmHg 136
